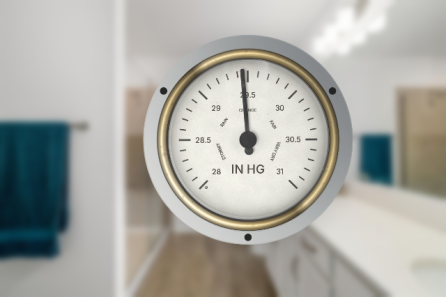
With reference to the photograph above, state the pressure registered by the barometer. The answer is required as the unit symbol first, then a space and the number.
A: inHg 29.45
